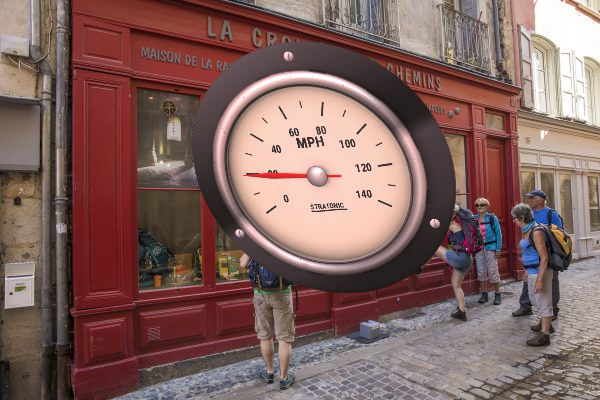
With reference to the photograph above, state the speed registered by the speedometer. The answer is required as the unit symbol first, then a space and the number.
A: mph 20
